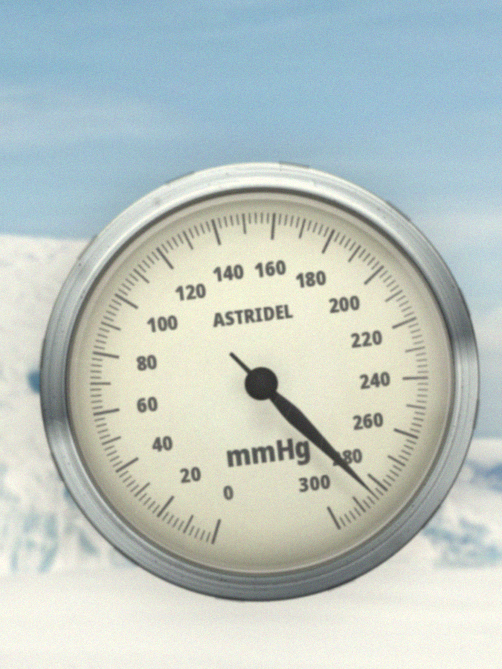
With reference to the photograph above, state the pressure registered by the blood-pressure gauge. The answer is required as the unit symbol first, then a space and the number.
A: mmHg 284
